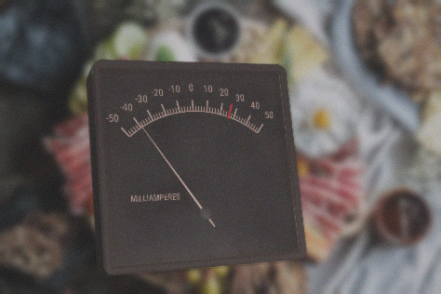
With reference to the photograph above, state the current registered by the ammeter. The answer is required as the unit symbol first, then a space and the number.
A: mA -40
